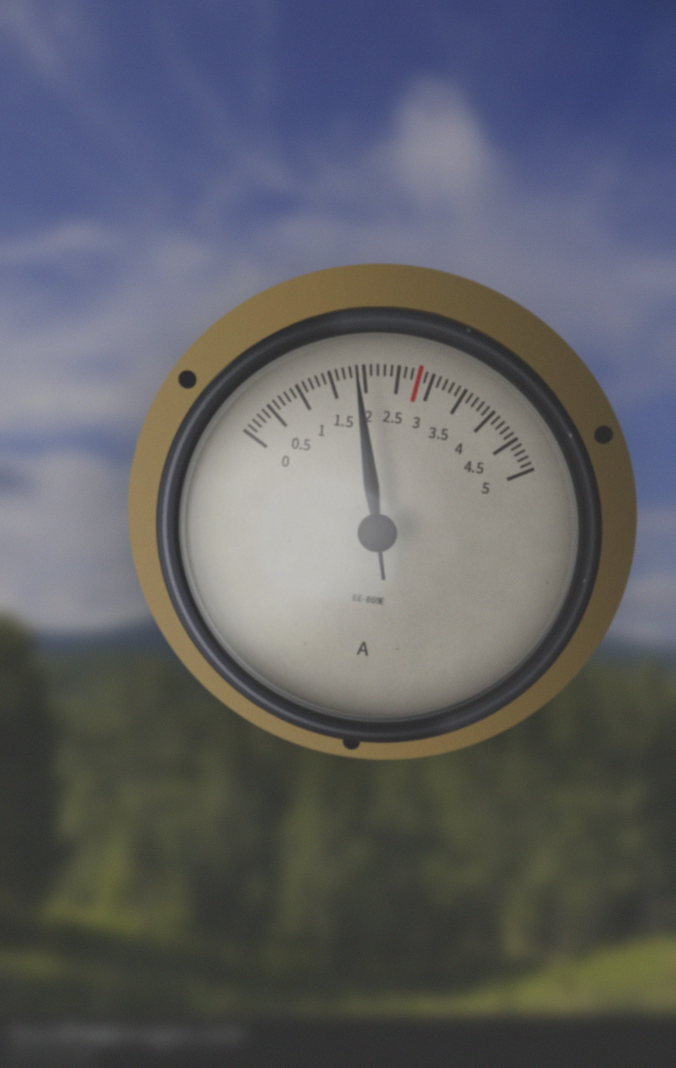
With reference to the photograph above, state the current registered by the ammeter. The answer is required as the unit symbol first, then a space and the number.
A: A 1.9
